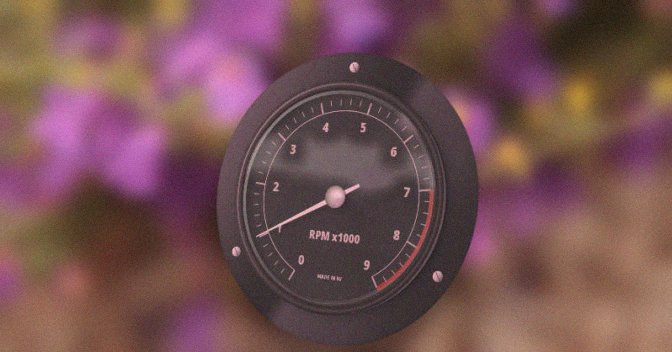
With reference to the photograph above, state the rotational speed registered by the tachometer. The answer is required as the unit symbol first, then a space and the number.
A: rpm 1000
